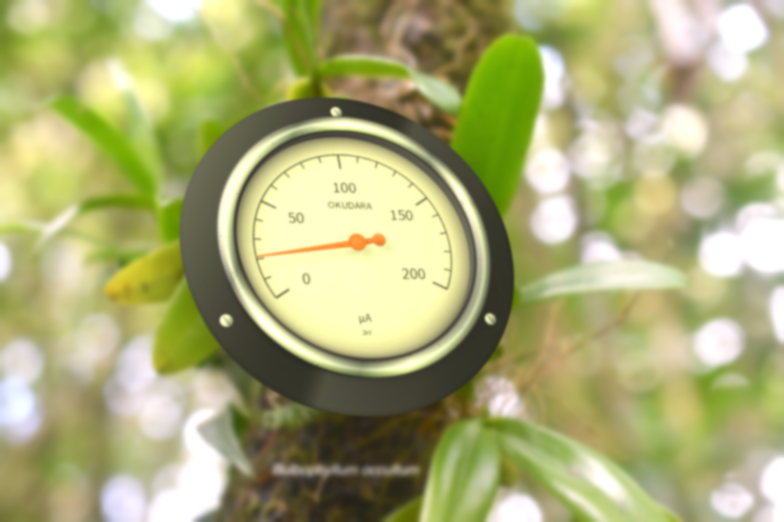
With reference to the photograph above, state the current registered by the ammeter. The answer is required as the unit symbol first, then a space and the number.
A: µA 20
